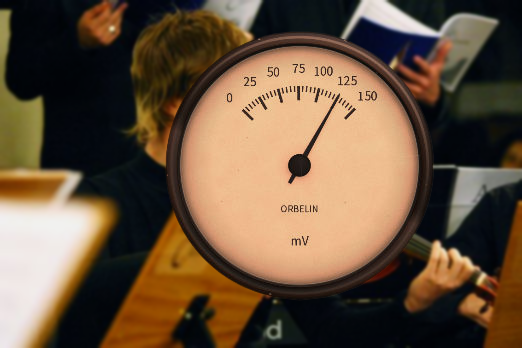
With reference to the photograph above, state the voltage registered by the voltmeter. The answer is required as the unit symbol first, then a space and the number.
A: mV 125
